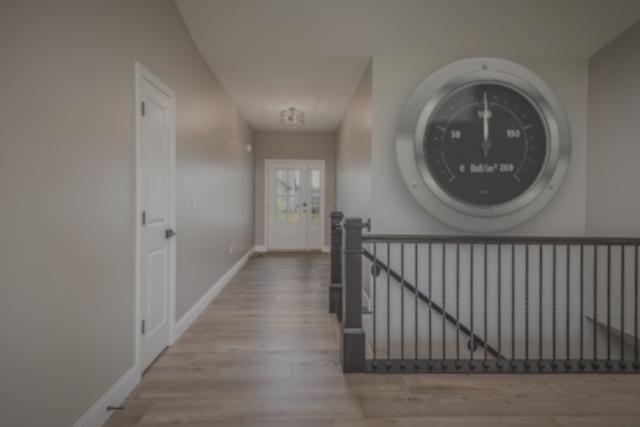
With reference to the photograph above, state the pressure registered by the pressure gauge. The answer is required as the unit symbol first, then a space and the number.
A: psi 100
